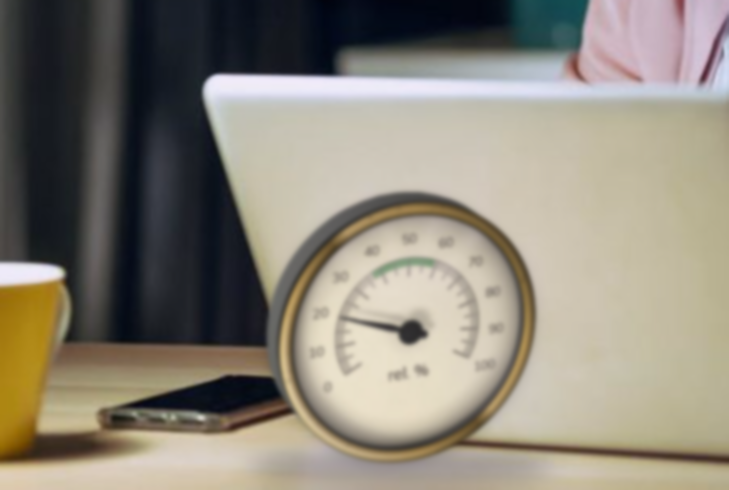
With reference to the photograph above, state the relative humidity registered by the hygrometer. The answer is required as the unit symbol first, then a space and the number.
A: % 20
